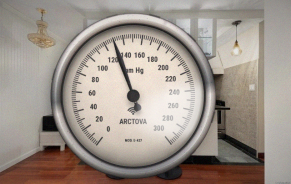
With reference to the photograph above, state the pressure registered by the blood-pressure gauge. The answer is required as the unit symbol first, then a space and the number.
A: mmHg 130
